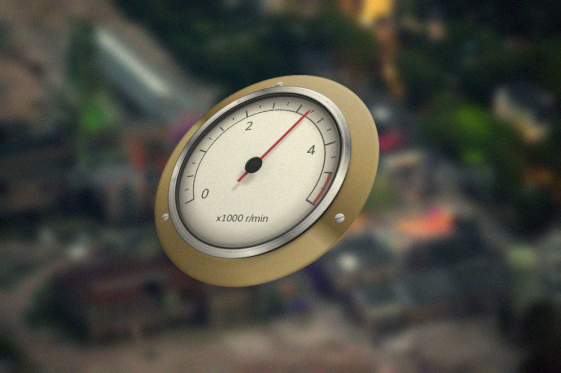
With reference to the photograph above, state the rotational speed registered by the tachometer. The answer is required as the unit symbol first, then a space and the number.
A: rpm 3250
